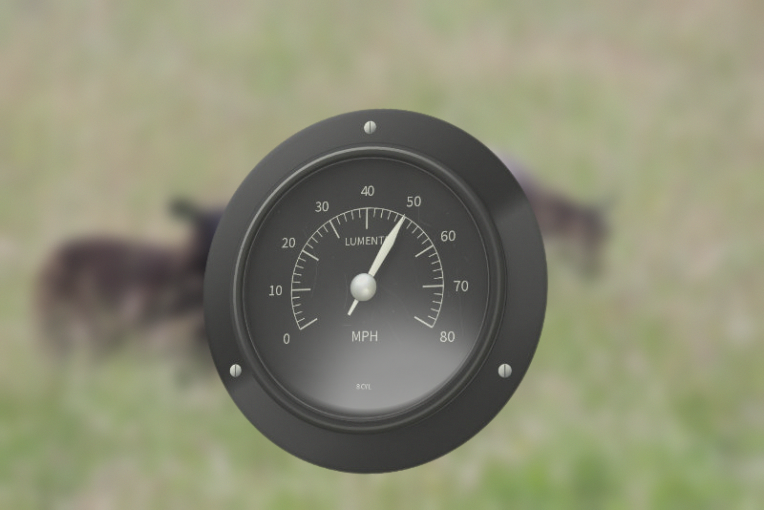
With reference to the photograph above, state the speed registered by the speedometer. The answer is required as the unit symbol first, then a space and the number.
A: mph 50
